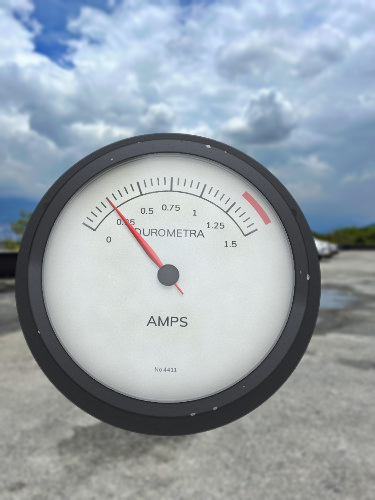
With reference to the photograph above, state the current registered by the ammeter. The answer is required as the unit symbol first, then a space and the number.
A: A 0.25
